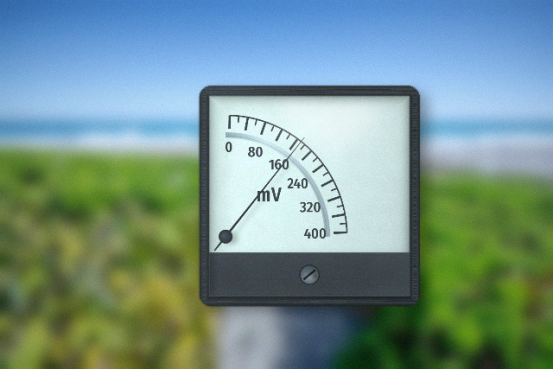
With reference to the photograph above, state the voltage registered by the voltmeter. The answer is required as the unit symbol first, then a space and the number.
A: mV 170
